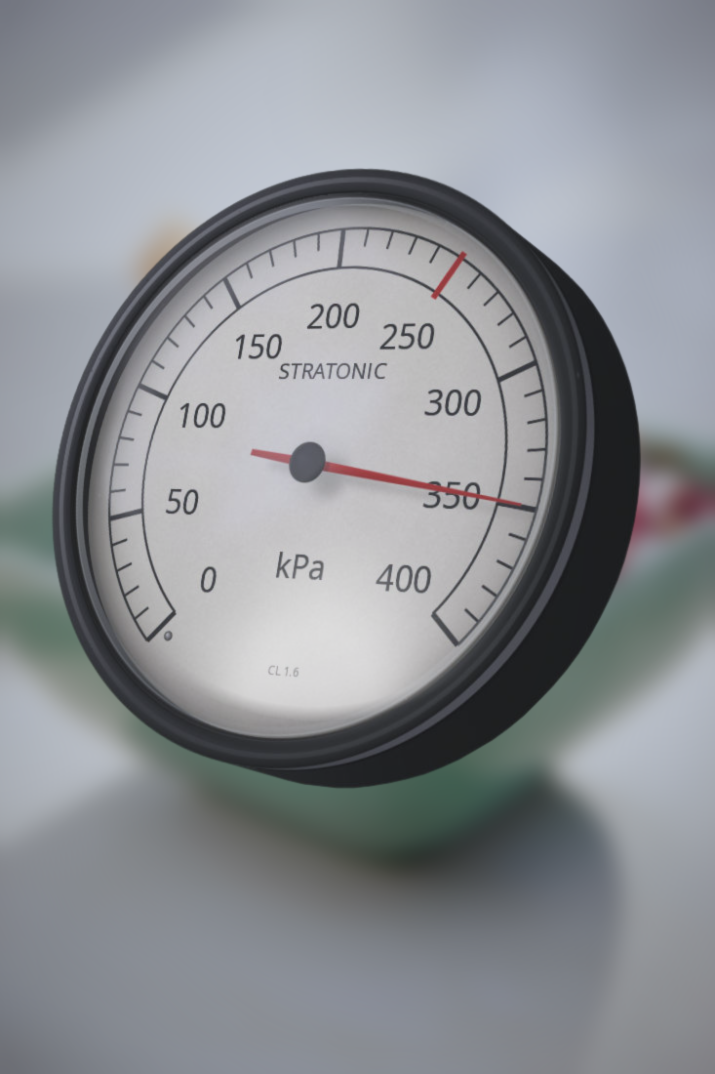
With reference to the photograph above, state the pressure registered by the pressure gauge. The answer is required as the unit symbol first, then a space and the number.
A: kPa 350
